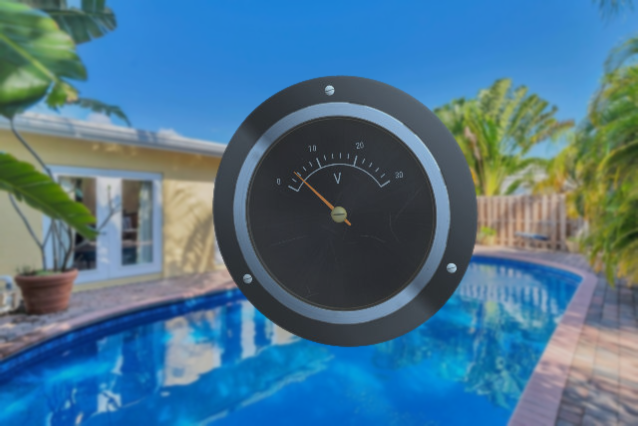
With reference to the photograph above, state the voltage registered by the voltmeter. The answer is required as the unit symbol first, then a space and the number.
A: V 4
